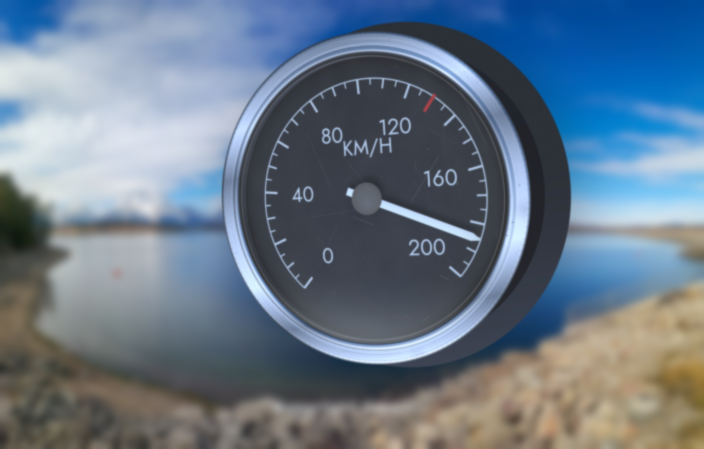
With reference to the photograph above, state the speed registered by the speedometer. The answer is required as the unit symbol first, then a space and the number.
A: km/h 185
